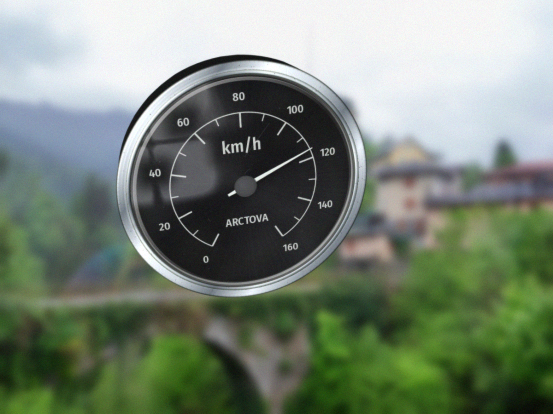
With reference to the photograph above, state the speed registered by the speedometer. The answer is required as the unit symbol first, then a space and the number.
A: km/h 115
